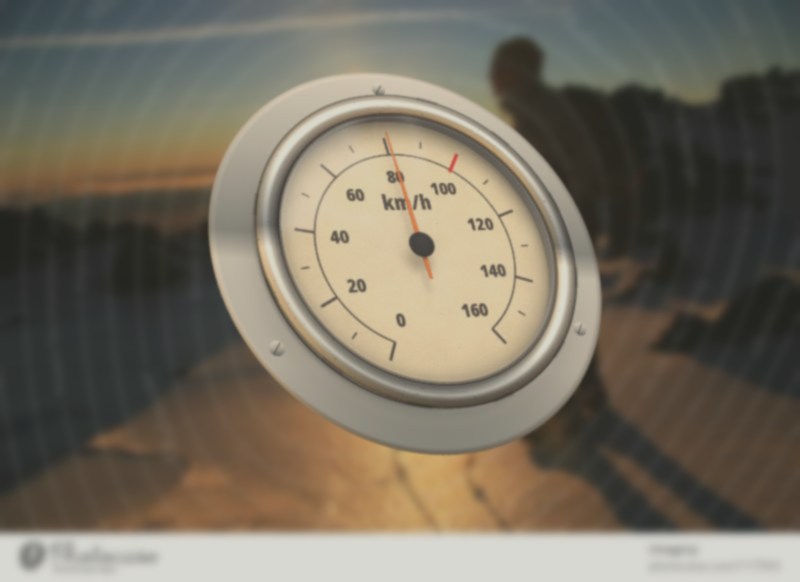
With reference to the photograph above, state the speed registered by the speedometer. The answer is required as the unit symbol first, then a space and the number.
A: km/h 80
